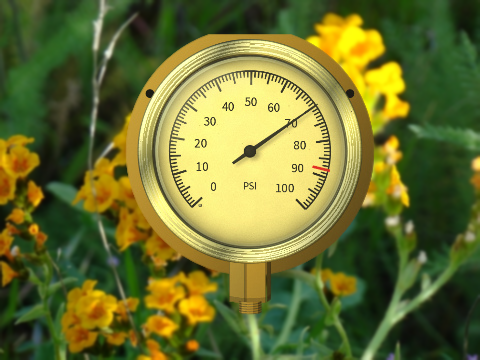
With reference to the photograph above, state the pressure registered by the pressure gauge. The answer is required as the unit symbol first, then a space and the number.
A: psi 70
